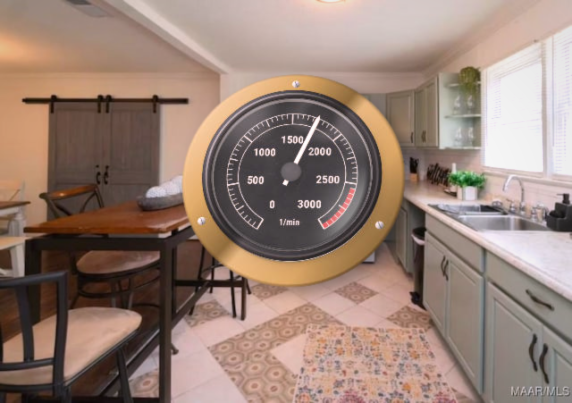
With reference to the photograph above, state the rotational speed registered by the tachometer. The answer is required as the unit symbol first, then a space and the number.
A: rpm 1750
